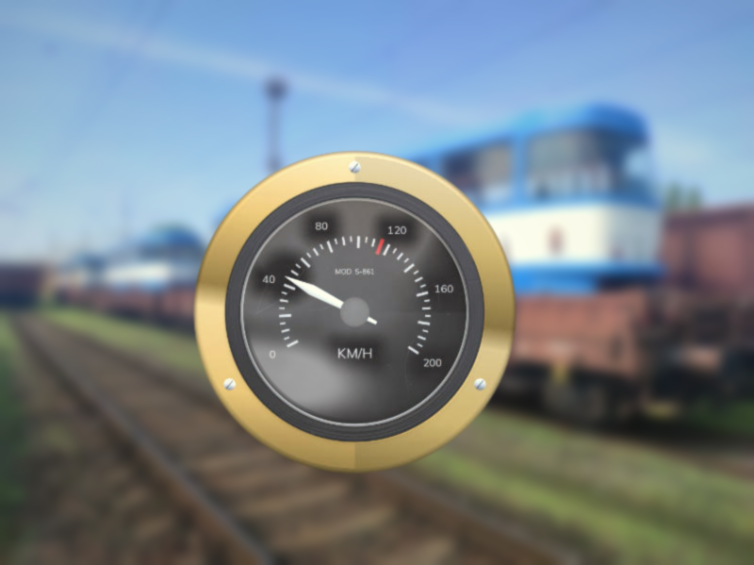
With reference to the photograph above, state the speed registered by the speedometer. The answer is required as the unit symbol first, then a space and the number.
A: km/h 45
